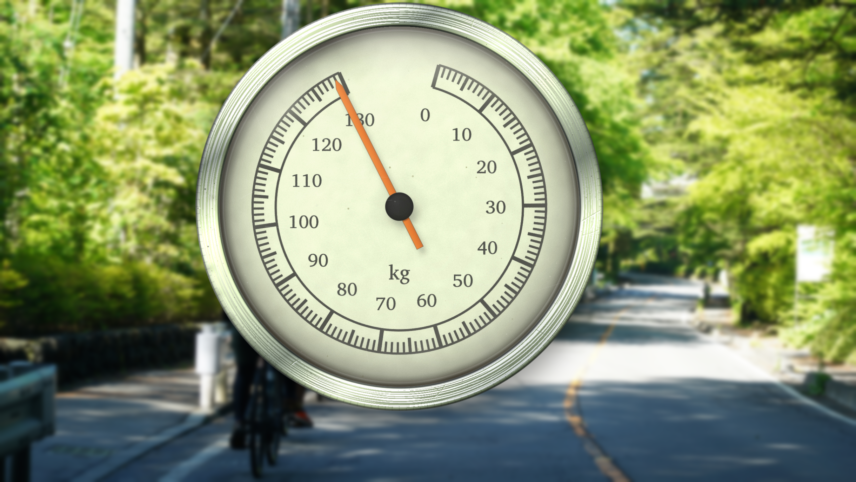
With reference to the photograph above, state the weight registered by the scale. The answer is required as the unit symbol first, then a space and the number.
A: kg 129
